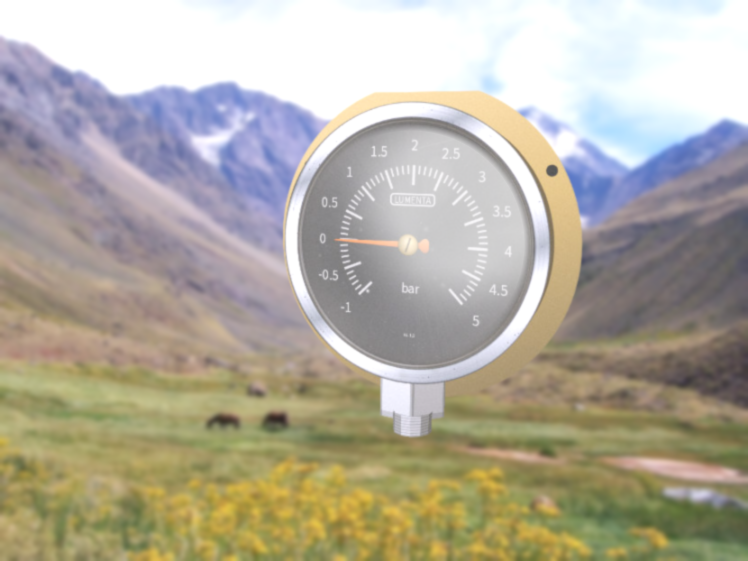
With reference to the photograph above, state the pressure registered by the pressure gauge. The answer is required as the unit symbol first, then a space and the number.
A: bar 0
